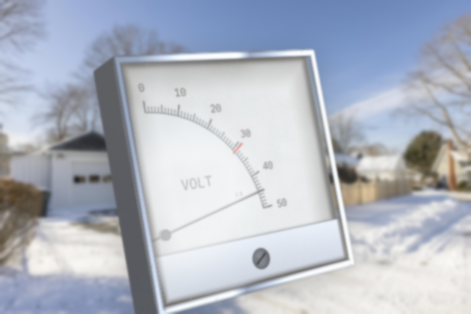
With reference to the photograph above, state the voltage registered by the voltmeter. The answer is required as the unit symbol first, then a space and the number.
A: V 45
